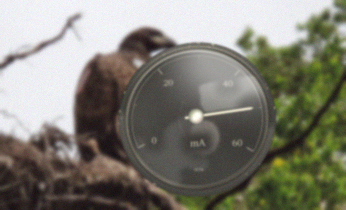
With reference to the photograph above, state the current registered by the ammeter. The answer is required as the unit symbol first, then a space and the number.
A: mA 50
